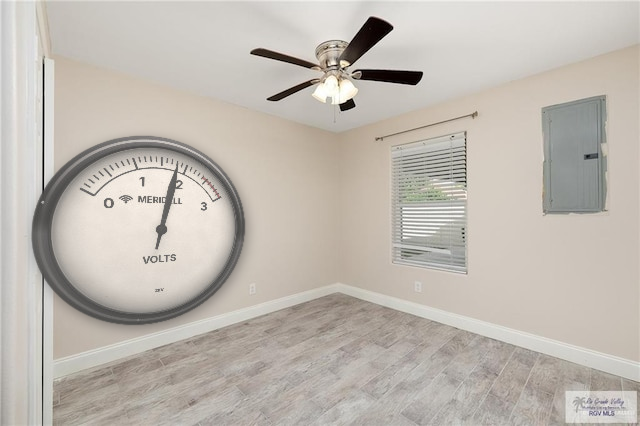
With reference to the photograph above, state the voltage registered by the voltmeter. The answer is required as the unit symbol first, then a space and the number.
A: V 1.8
